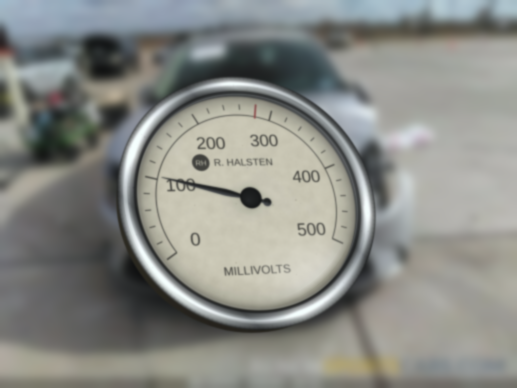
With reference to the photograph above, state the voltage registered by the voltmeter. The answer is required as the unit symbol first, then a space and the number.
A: mV 100
